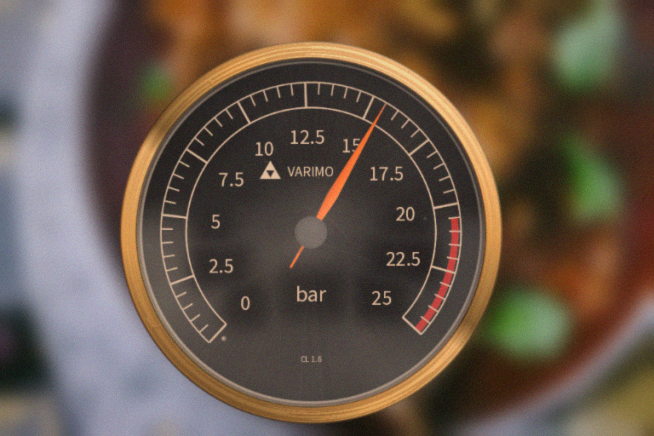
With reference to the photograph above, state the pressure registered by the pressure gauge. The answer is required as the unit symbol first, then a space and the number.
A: bar 15.5
